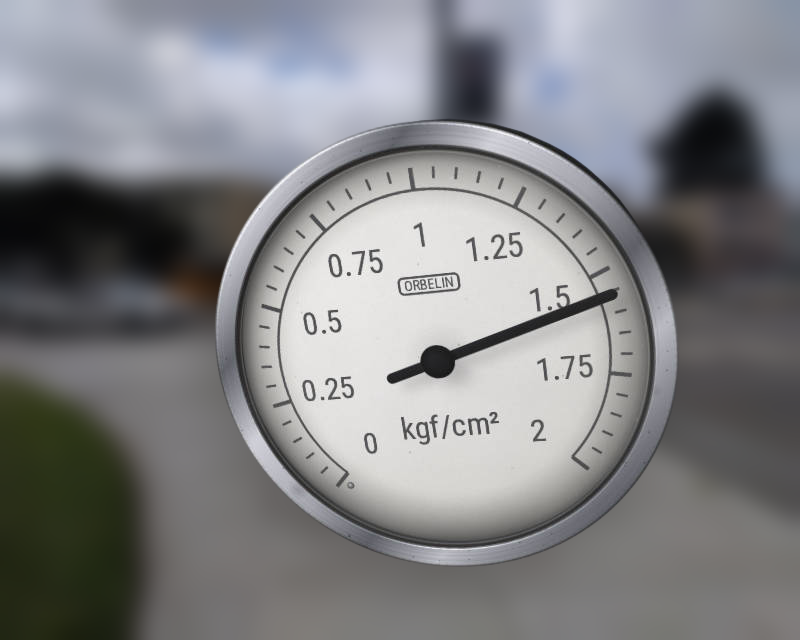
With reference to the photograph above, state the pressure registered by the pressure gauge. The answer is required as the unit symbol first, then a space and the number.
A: kg/cm² 1.55
